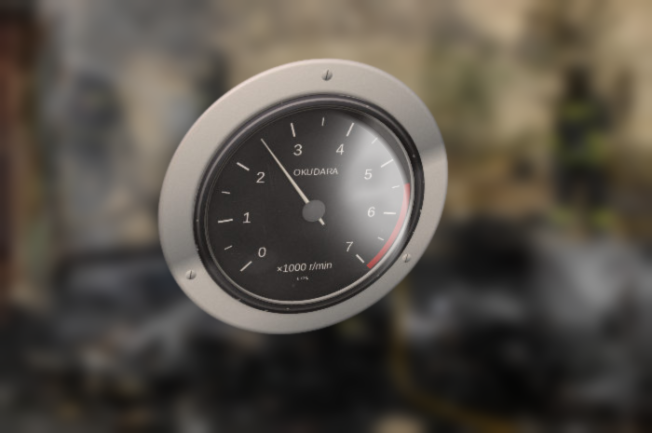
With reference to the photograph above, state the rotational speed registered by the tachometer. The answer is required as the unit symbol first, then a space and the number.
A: rpm 2500
